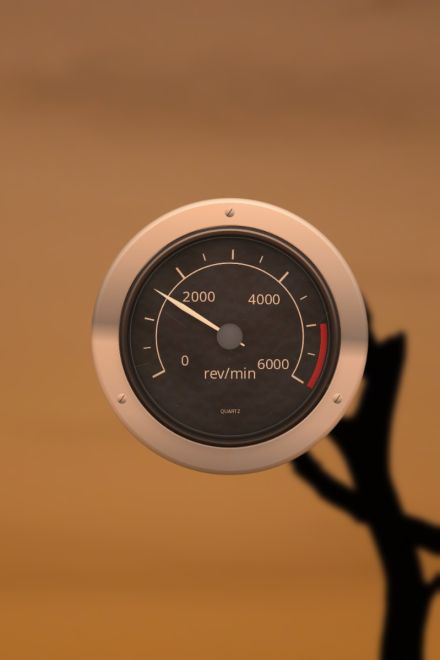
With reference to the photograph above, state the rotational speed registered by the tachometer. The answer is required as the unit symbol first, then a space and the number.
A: rpm 1500
